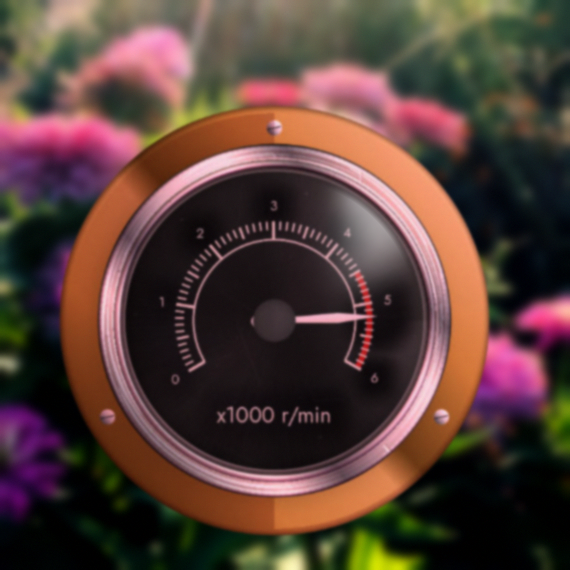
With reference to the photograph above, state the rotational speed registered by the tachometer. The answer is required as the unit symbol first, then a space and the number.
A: rpm 5200
